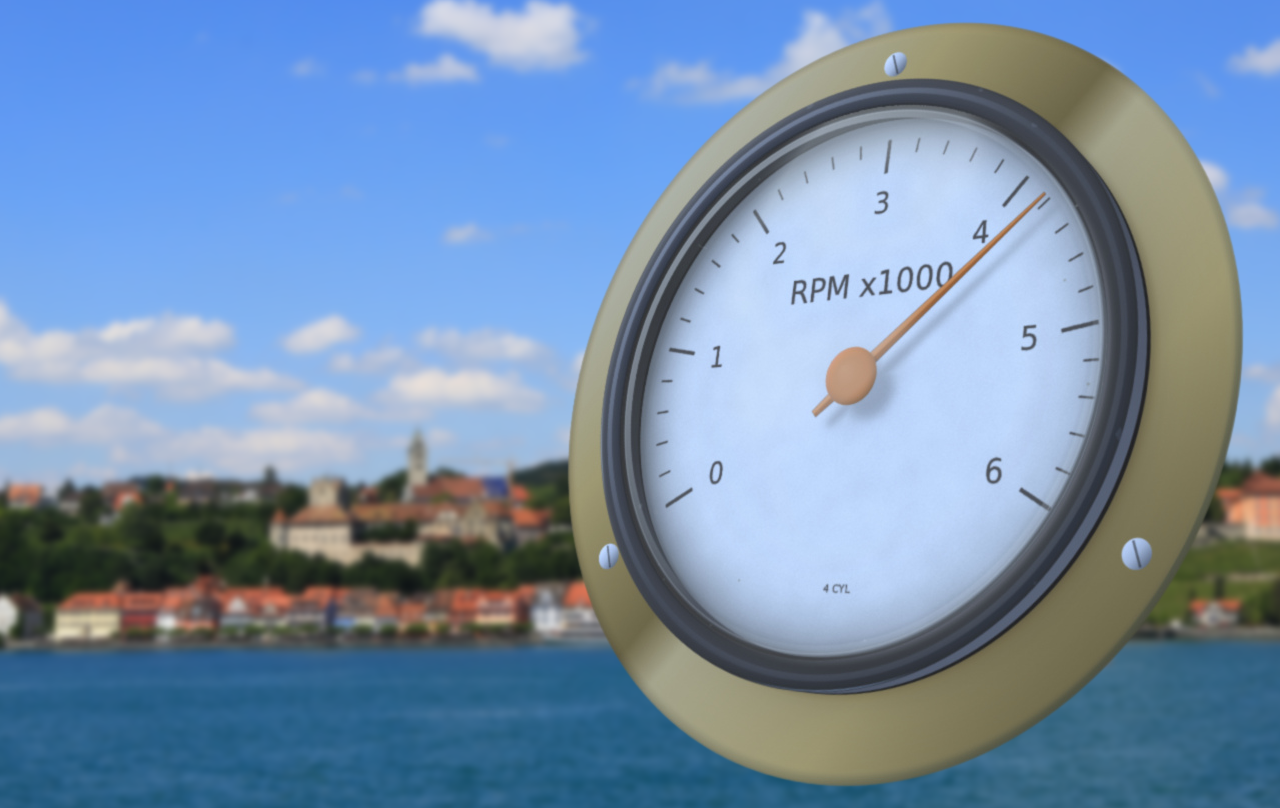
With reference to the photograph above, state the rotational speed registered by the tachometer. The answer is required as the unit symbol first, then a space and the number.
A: rpm 4200
